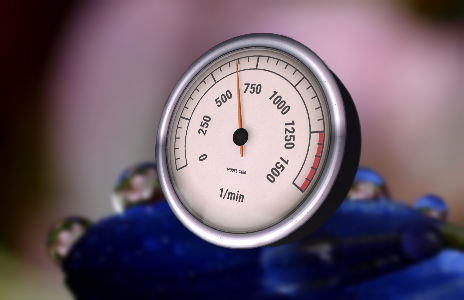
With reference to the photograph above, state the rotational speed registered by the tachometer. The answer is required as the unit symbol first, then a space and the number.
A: rpm 650
